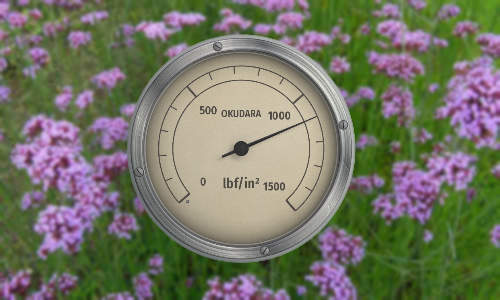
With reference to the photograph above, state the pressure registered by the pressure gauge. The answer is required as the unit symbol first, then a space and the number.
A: psi 1100
